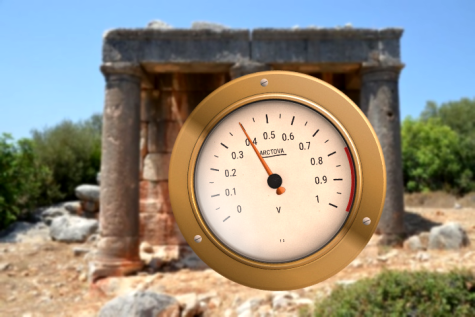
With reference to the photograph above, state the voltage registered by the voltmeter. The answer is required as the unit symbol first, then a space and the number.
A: V 0.4
